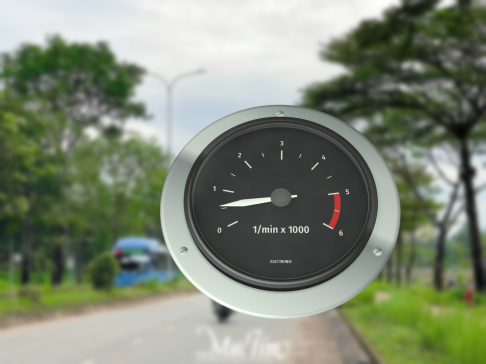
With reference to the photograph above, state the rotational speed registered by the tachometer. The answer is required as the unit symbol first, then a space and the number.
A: rpm 500
